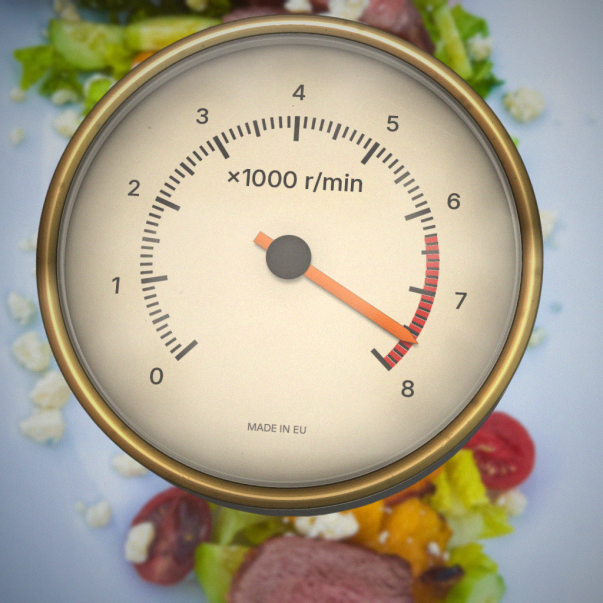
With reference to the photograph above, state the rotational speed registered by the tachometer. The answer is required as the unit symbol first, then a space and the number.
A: rpm 7600
